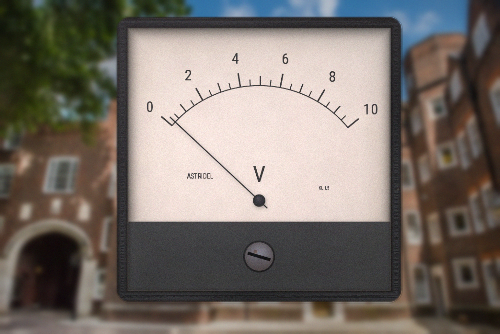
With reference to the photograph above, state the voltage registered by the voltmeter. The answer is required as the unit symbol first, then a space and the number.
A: V 0.25
